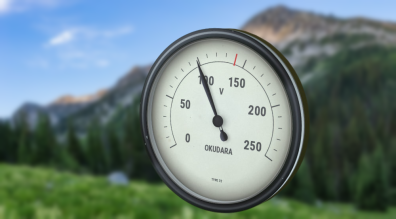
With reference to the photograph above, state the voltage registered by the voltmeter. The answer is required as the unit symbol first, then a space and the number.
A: V 100
